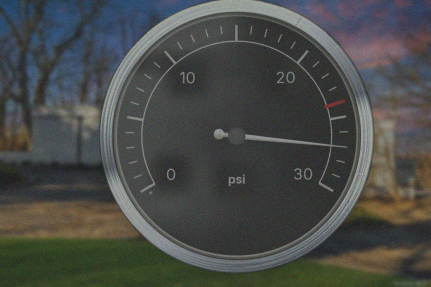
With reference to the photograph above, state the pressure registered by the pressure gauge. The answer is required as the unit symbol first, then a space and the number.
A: psi 27
